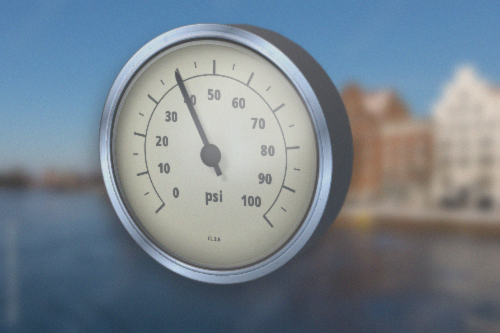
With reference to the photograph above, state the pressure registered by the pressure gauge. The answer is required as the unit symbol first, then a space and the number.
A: psi 40
